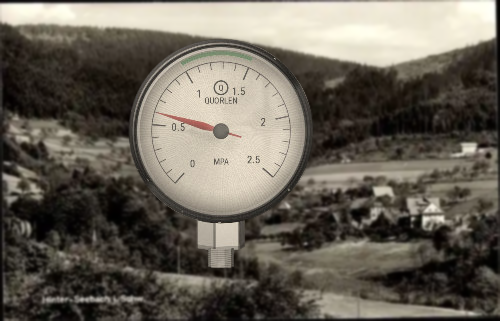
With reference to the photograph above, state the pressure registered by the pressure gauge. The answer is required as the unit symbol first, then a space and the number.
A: MPa 0.6
